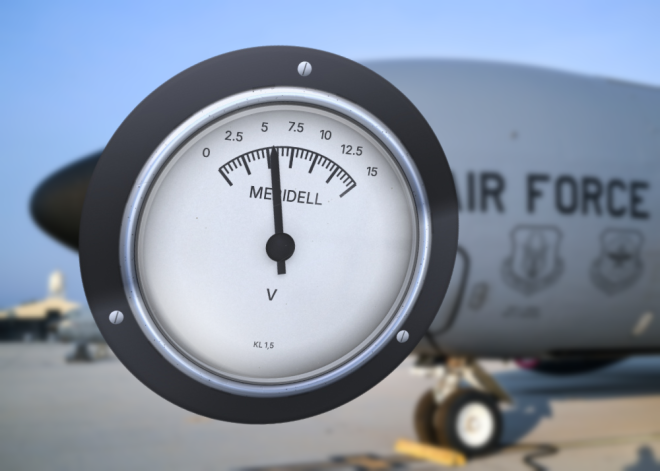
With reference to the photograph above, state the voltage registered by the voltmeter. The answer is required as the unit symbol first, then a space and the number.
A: V 5.5
